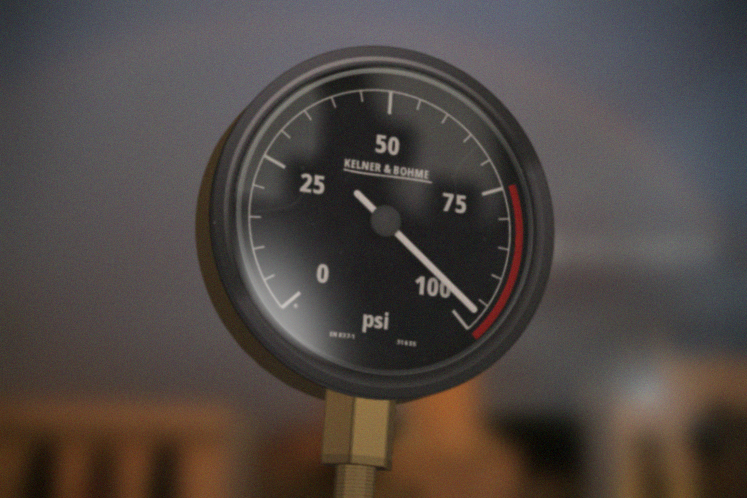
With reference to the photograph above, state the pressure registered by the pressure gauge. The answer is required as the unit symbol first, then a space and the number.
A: psi 97.5
